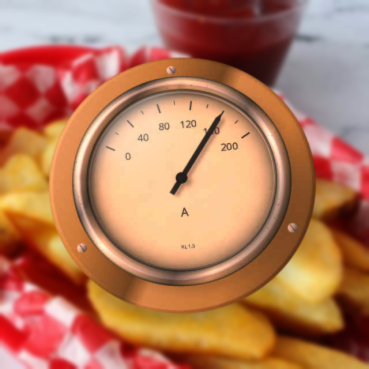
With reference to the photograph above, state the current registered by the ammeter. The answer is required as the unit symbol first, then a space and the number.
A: A 160
